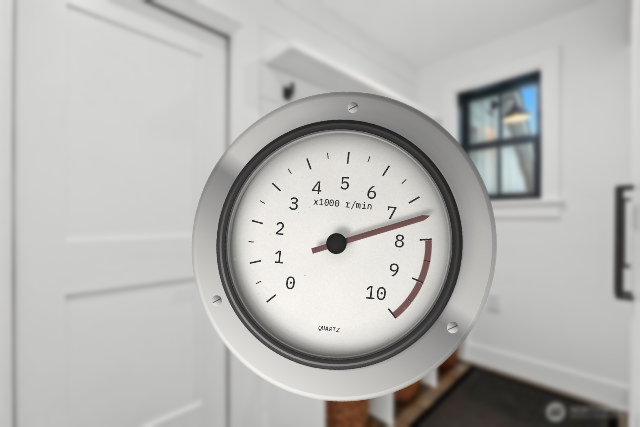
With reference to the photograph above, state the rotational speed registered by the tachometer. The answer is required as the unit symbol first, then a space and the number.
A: rpm 7500
